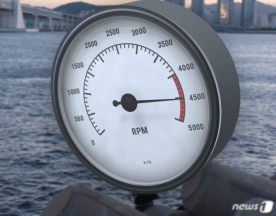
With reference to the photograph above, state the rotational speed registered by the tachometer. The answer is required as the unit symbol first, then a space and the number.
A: rpm 4500
